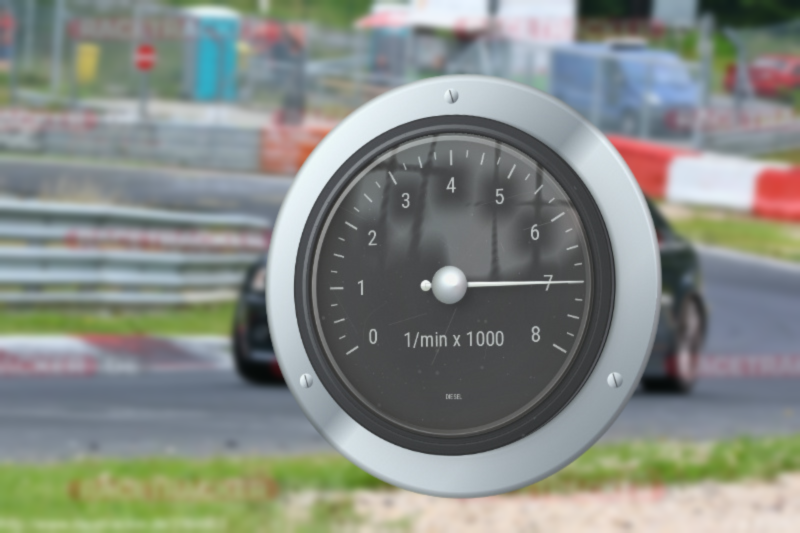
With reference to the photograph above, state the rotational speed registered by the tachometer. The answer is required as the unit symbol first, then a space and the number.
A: rpm 7000
